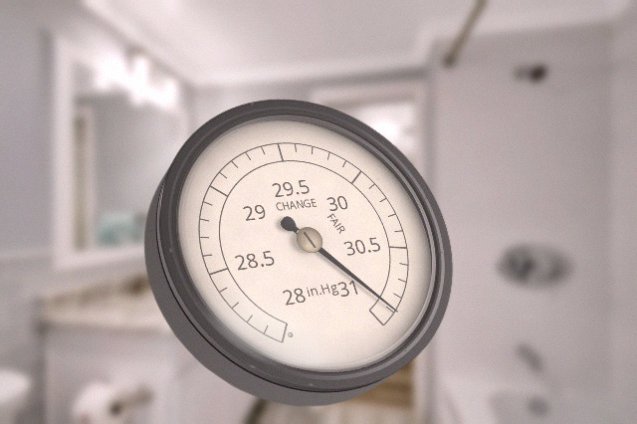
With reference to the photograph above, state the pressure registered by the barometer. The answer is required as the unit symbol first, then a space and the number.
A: inHg 30.9
